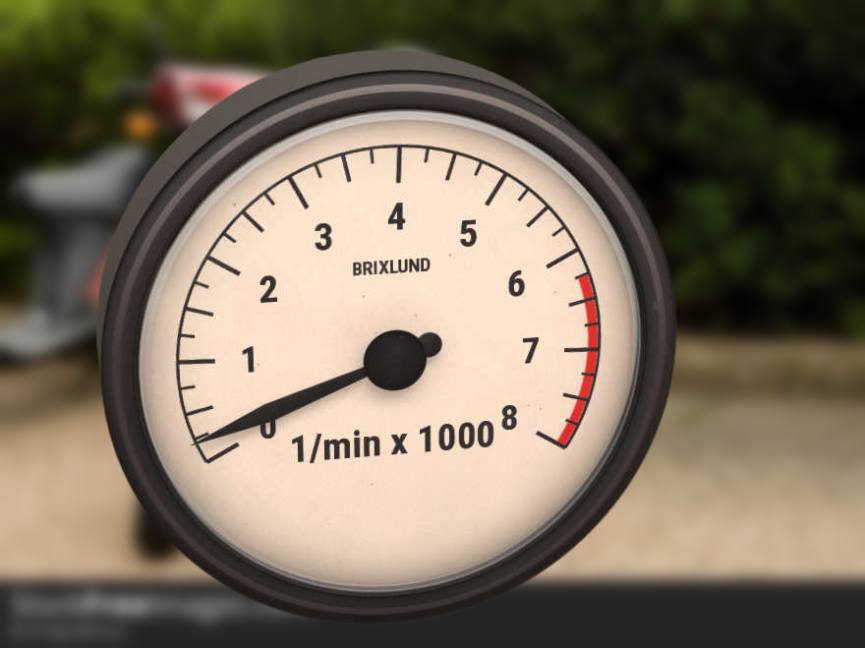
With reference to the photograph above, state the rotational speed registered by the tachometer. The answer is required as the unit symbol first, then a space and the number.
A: rpm 250
